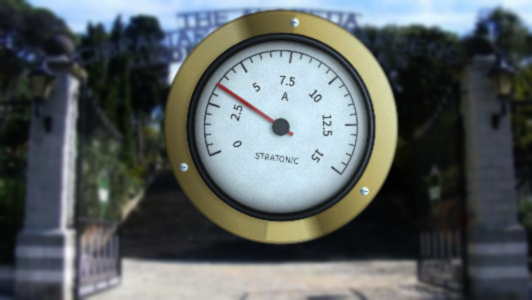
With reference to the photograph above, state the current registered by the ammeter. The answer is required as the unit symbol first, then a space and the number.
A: A 3.5
